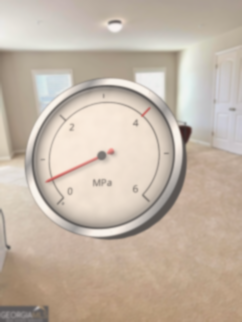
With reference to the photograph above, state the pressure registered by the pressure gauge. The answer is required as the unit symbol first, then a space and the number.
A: MPa 0.5
